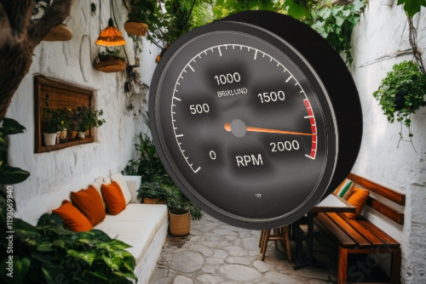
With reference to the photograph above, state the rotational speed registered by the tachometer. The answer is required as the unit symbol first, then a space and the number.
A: rpm 1850
